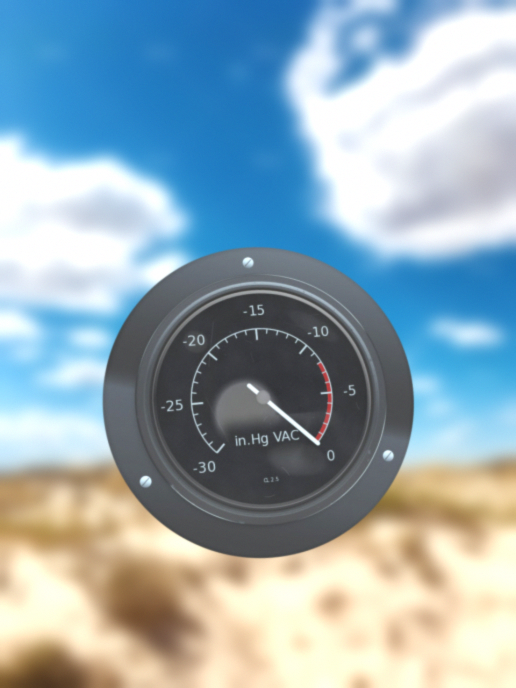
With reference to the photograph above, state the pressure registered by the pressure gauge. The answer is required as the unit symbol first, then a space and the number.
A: inHg 0
